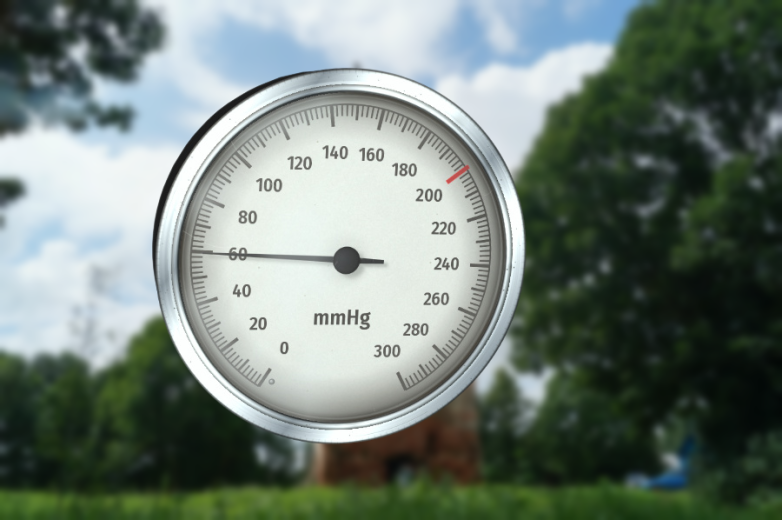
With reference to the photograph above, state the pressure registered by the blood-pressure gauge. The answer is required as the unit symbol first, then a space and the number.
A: mmHg 60
